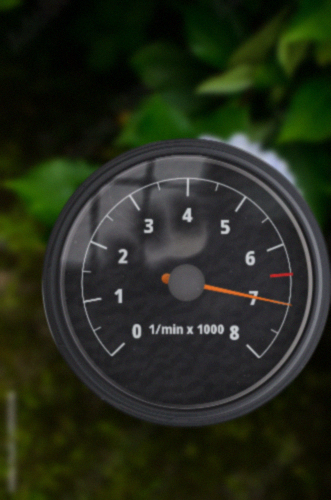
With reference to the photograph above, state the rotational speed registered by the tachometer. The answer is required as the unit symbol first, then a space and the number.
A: rpm 7000
